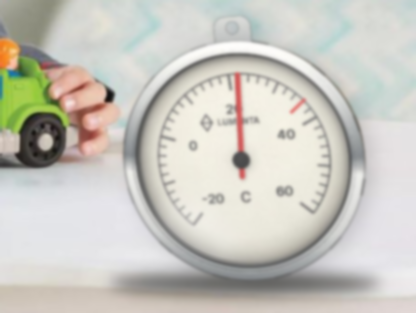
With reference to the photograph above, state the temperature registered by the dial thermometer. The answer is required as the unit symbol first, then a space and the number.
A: °C 22
